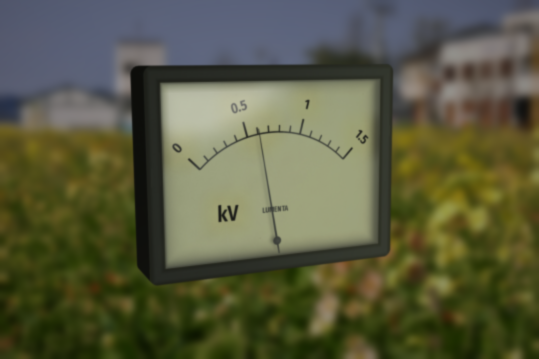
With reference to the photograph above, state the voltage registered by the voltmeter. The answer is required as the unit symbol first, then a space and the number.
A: kV 0.6
